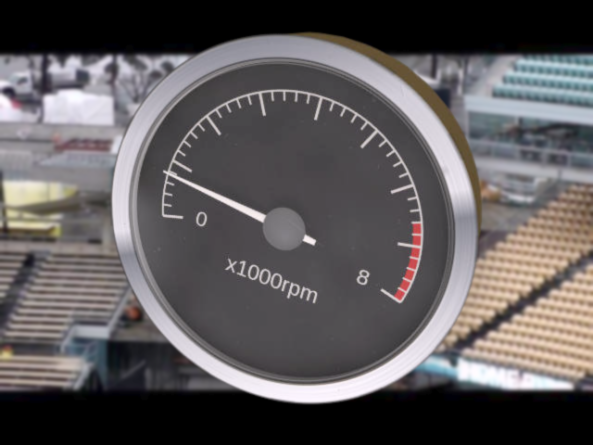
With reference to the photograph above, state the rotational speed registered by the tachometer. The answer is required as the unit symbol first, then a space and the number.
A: rpm 800
